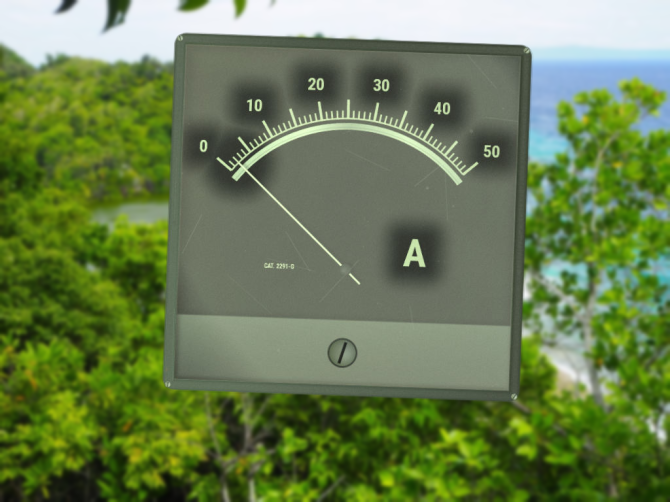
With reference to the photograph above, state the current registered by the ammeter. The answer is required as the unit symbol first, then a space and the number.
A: A 2
